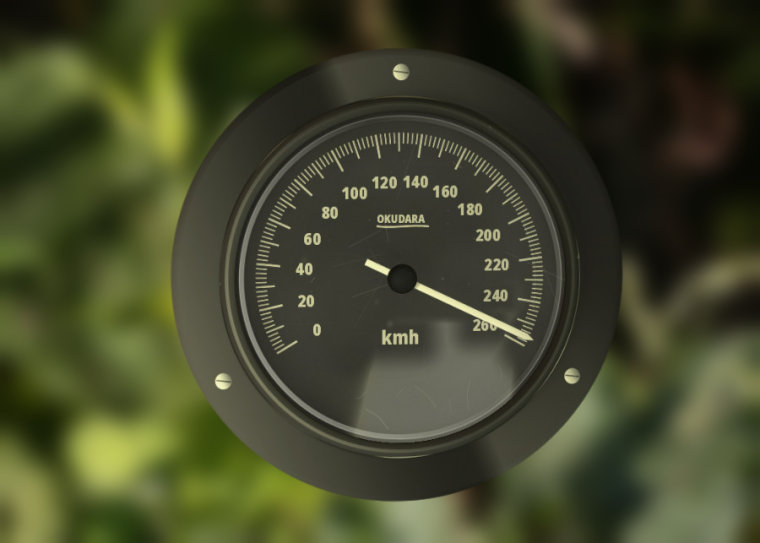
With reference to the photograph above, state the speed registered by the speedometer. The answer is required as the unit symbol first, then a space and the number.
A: km/h 256
